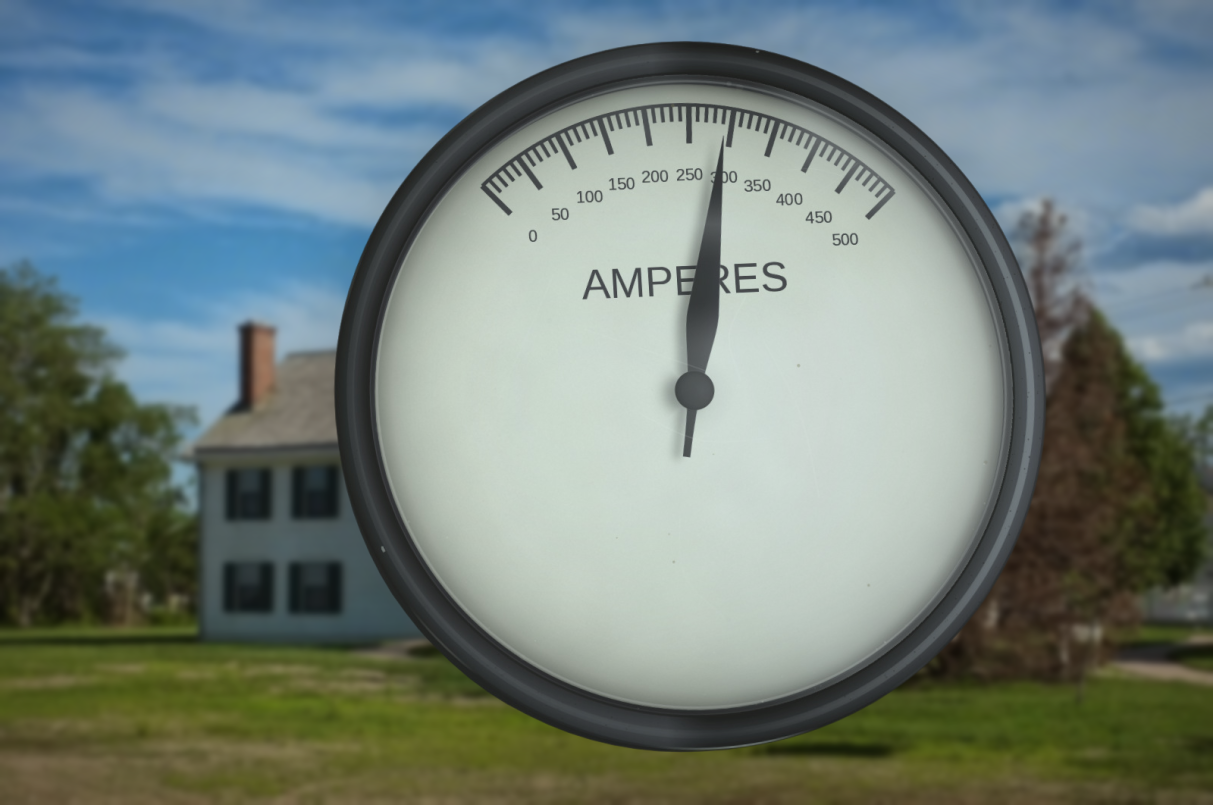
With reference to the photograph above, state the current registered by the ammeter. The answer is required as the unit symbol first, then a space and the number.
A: A 290
